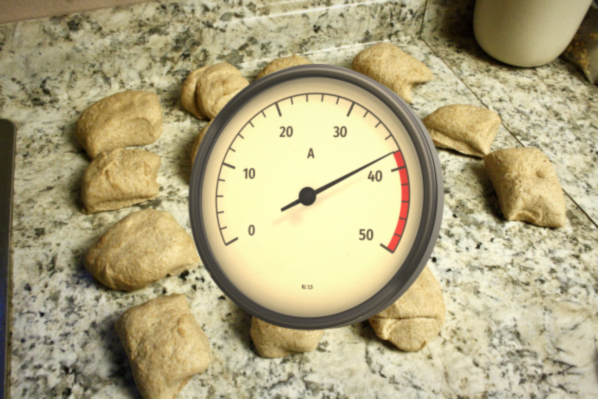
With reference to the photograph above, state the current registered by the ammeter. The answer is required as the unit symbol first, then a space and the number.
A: A 38
